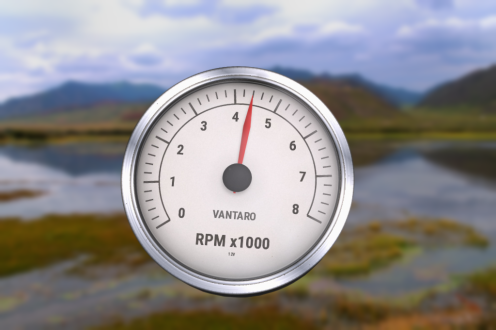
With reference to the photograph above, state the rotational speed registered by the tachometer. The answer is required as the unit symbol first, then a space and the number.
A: rpm 4400
